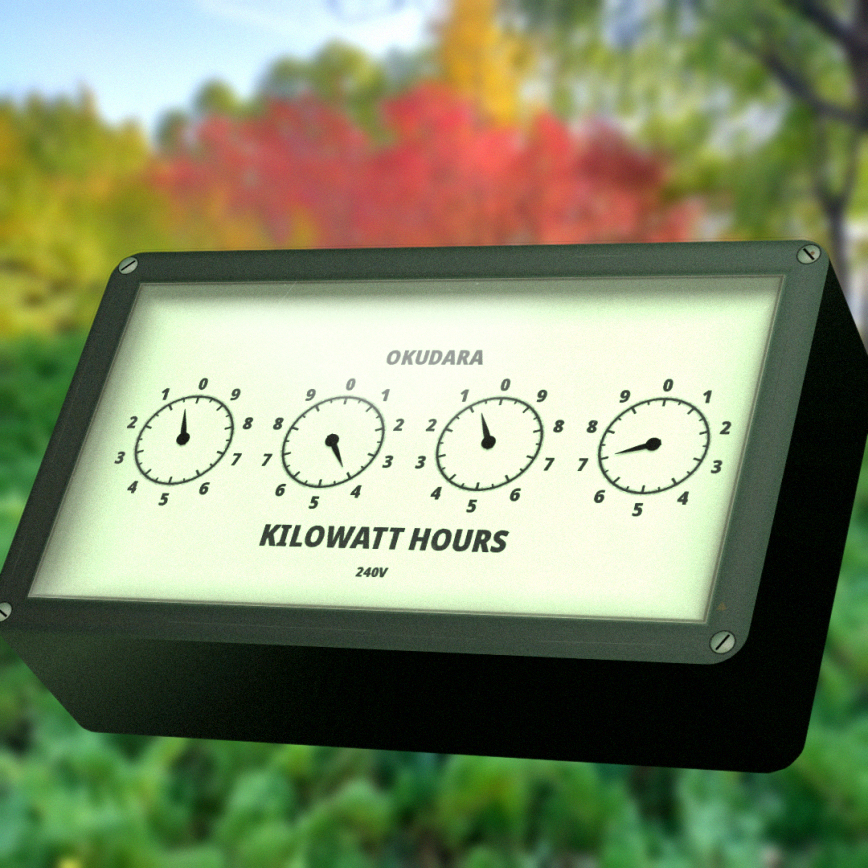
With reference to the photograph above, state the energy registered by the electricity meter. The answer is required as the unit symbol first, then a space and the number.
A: kWh 407
